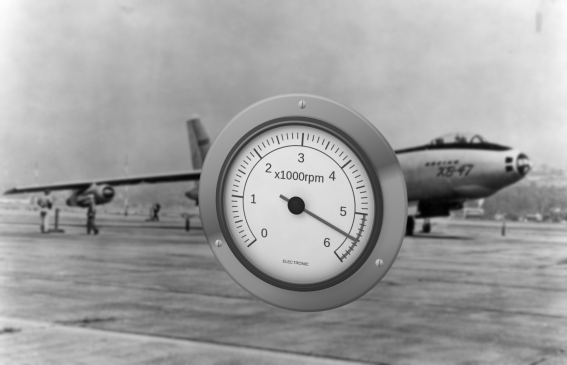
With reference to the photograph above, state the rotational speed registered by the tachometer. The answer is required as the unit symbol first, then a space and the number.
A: rpm 5500
